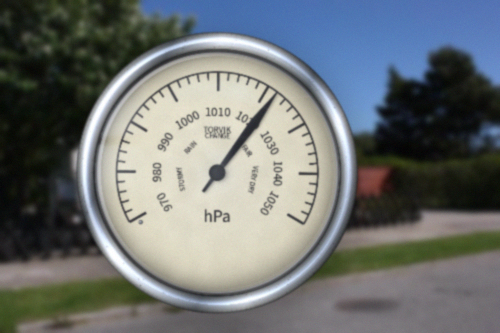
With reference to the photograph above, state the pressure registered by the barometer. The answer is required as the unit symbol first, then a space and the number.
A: hPa 1022
